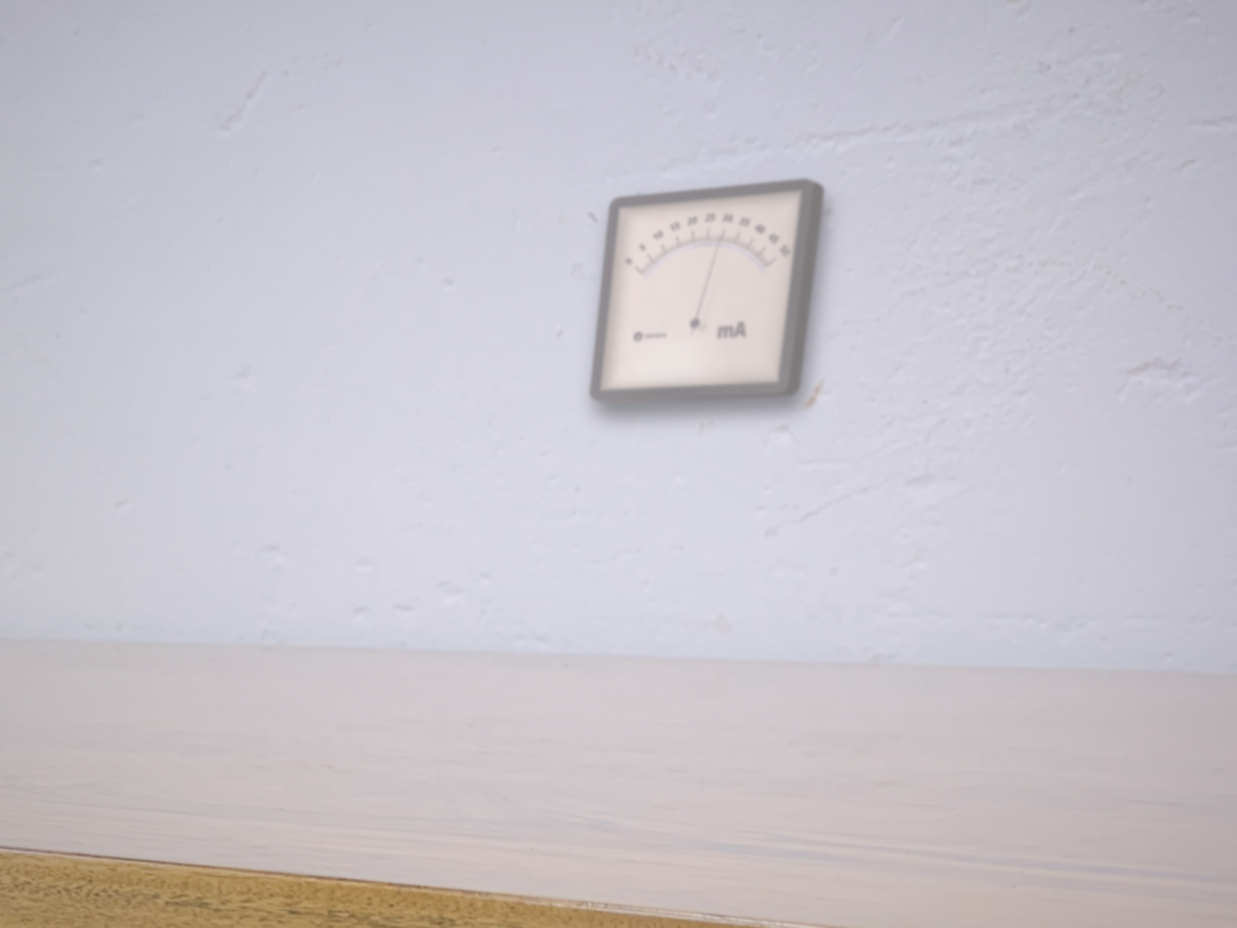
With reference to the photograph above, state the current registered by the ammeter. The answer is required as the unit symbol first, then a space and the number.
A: mA 30
